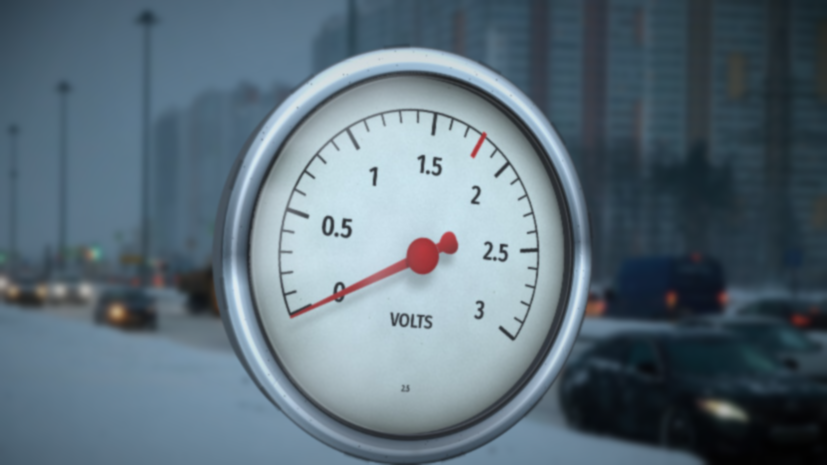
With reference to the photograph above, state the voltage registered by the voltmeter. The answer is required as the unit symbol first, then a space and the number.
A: V 0
